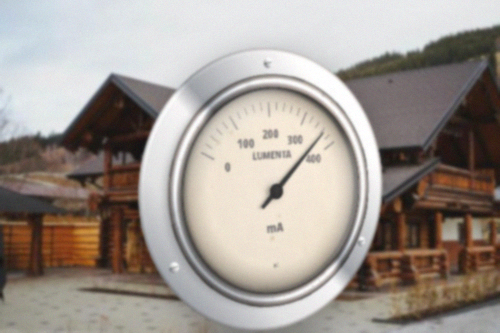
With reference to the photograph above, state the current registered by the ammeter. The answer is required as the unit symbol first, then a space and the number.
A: mA 360
